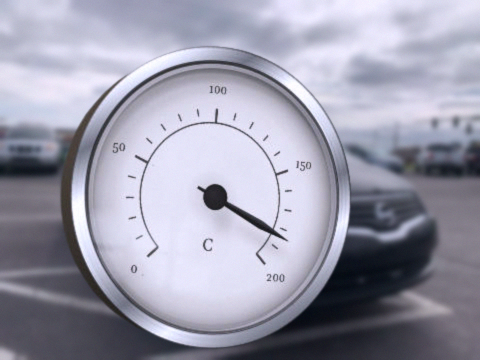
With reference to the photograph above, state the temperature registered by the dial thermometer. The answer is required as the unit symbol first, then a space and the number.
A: °C 185
